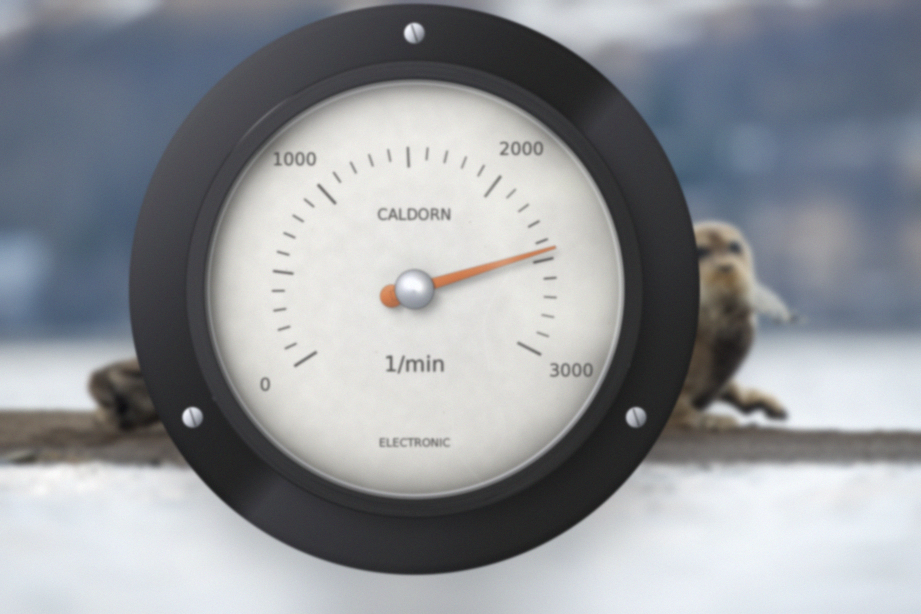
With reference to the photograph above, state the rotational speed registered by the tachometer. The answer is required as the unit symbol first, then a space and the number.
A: rpm 2450
